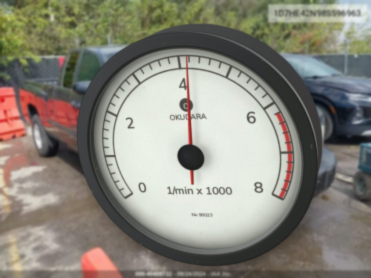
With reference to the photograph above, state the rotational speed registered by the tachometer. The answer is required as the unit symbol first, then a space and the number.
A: rpm 4200
